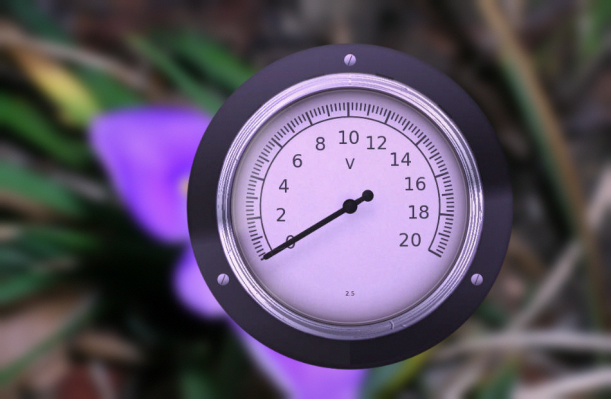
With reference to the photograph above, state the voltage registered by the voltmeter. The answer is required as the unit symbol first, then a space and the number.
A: V 0
